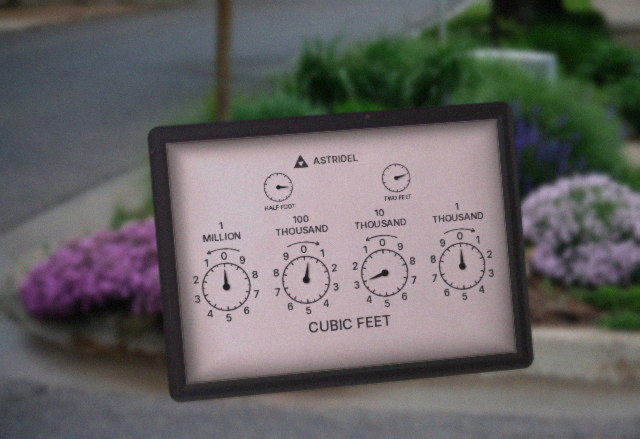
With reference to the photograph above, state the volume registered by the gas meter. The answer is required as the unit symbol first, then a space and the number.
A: ft³ 3000
